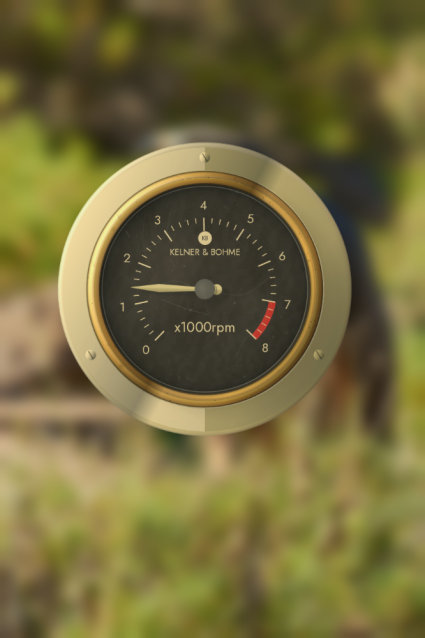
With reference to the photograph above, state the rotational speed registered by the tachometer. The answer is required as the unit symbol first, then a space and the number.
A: rpm 1400
